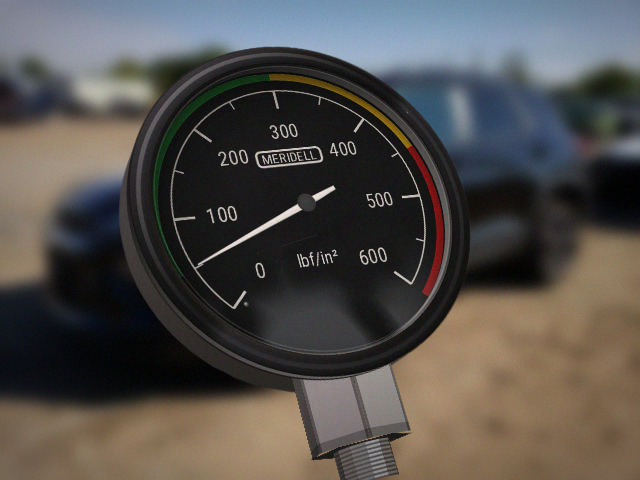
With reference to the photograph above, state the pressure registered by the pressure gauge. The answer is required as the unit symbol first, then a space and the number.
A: psi 50
